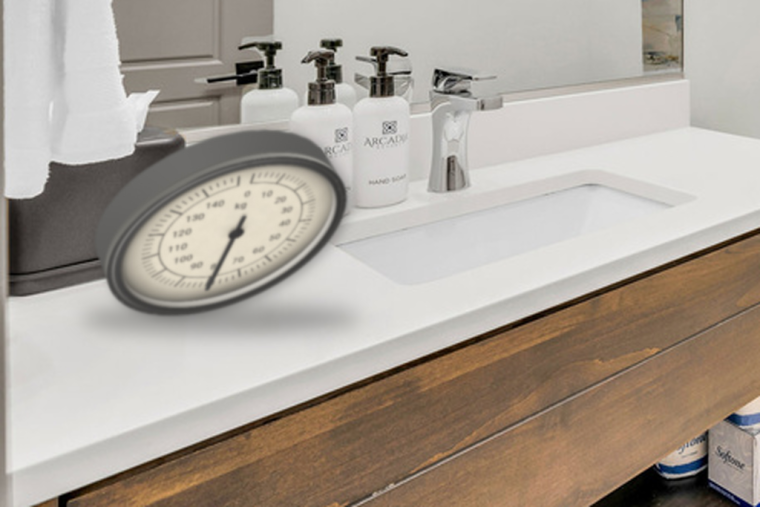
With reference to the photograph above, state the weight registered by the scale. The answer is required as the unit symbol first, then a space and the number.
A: kg 80
